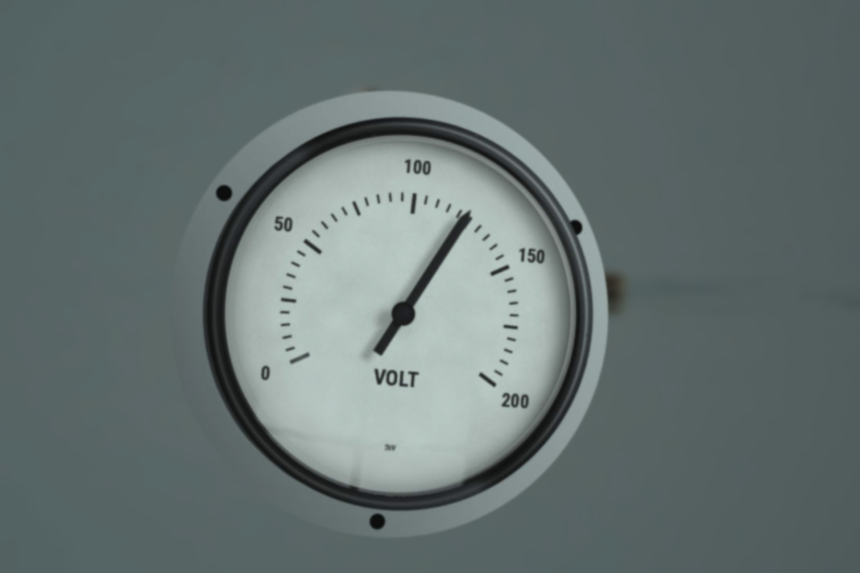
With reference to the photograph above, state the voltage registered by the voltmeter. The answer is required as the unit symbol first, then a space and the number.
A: V 122.5
